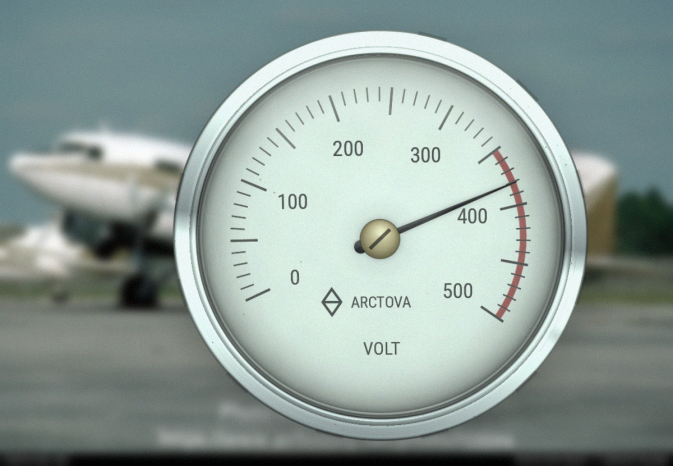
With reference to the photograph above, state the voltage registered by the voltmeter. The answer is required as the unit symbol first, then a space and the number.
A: V 380
